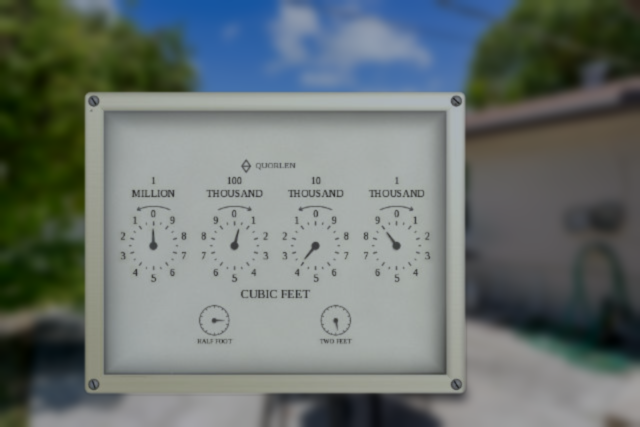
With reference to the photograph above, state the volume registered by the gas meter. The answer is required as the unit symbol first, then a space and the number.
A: ft³ 3900
